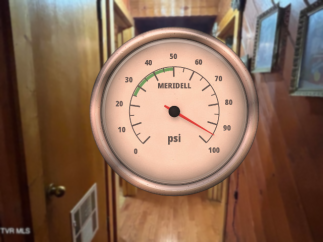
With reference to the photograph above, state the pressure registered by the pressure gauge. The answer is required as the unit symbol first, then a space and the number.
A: psi 95
